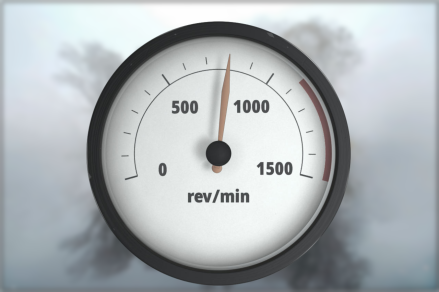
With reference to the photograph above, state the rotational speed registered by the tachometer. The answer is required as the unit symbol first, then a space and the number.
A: rpm 800
